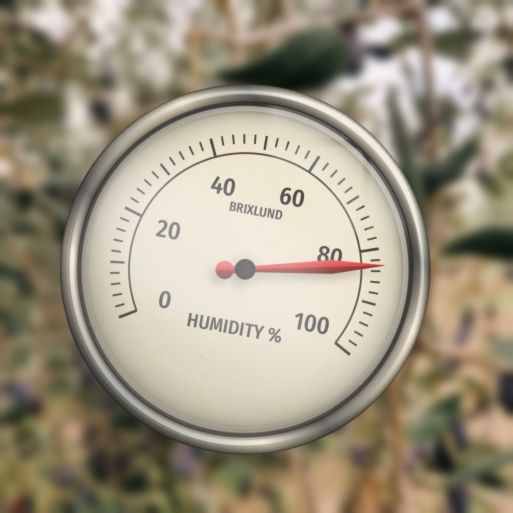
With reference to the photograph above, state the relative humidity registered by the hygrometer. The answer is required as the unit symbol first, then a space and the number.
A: % 83
